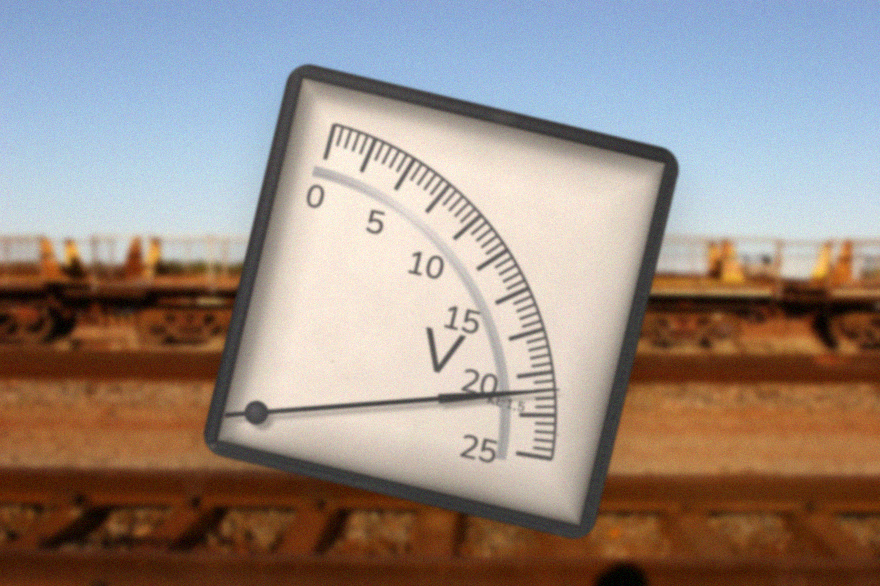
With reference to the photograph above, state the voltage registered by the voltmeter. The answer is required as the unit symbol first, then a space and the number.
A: V 21
